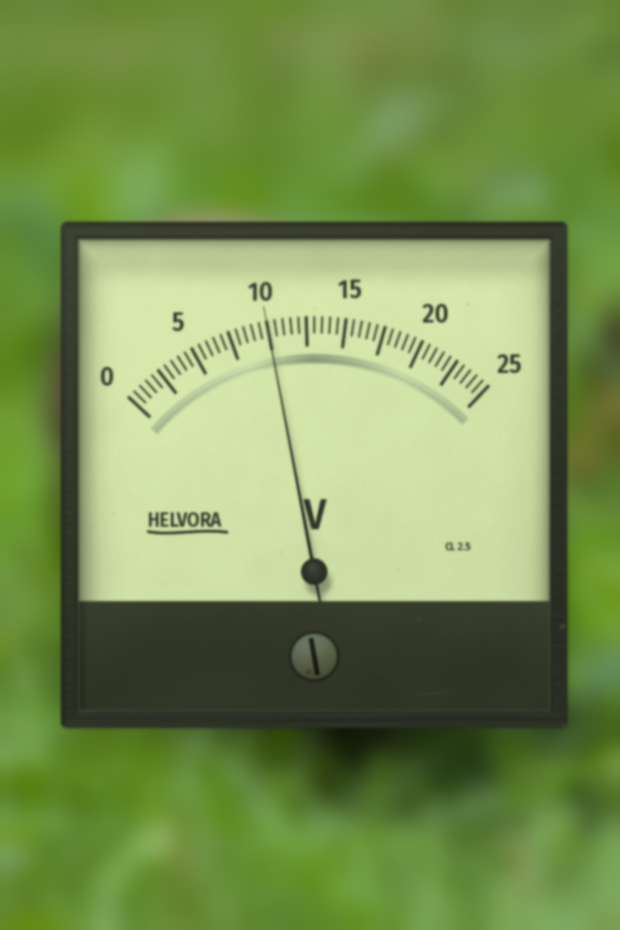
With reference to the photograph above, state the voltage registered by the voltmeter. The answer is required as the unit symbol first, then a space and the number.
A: V 10
